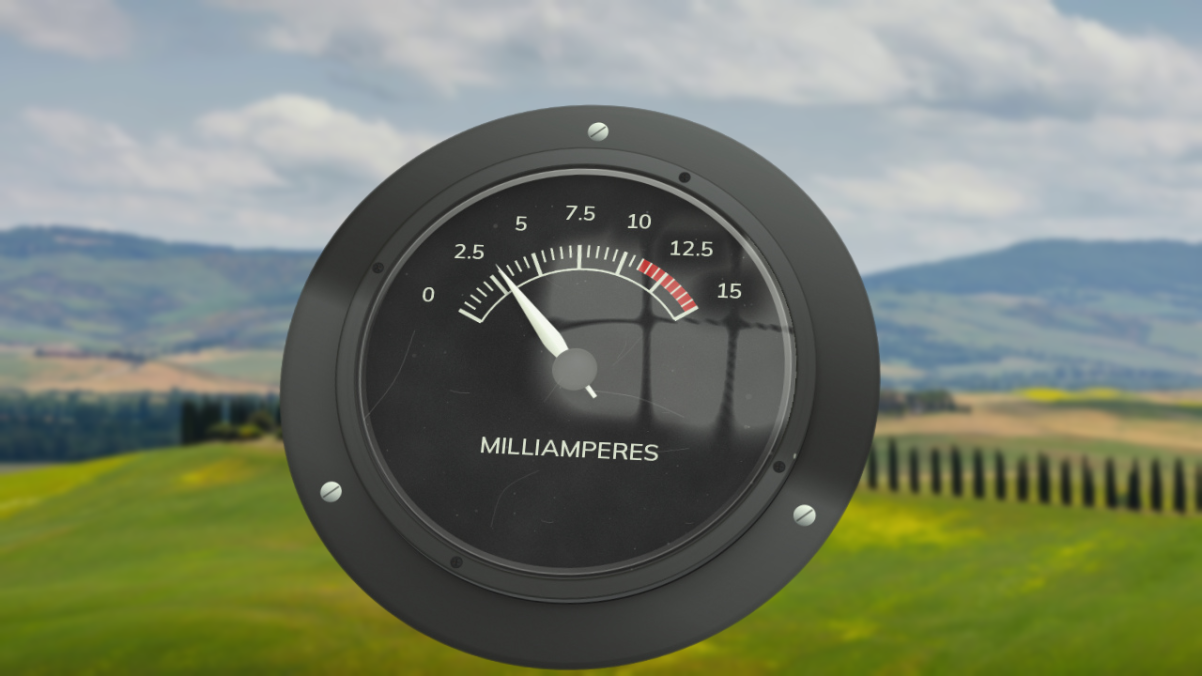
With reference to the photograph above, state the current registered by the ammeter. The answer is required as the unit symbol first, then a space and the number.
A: mA 3
